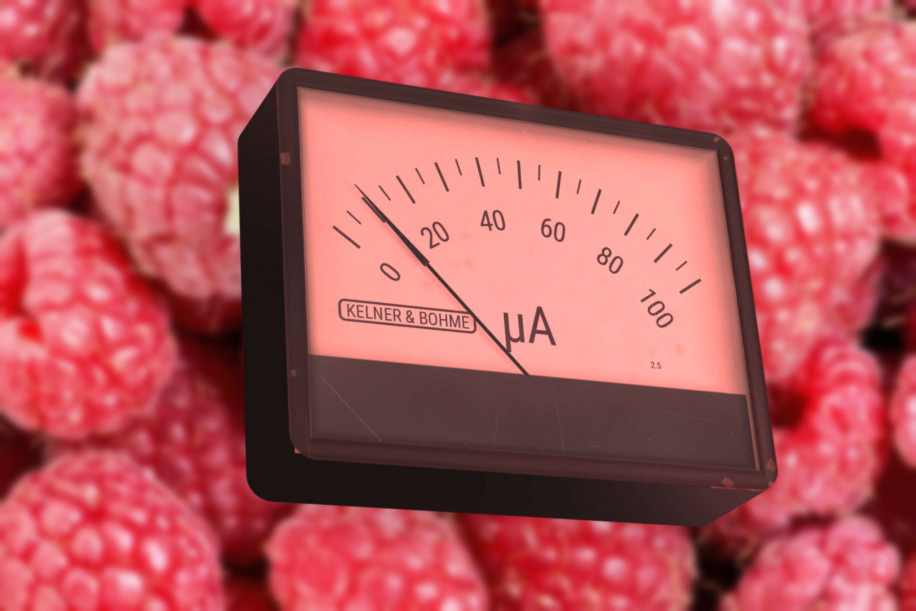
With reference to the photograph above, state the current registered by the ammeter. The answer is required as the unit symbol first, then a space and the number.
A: µA 10
